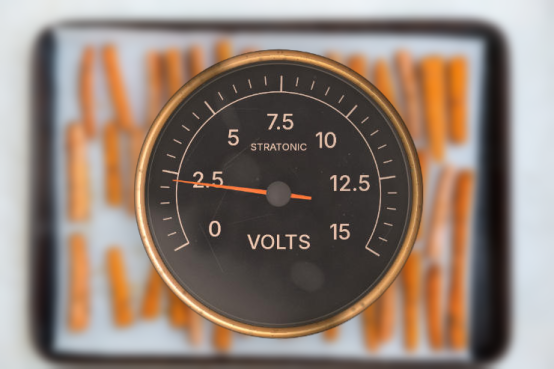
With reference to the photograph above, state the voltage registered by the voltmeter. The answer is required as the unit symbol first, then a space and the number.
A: V 2.25
